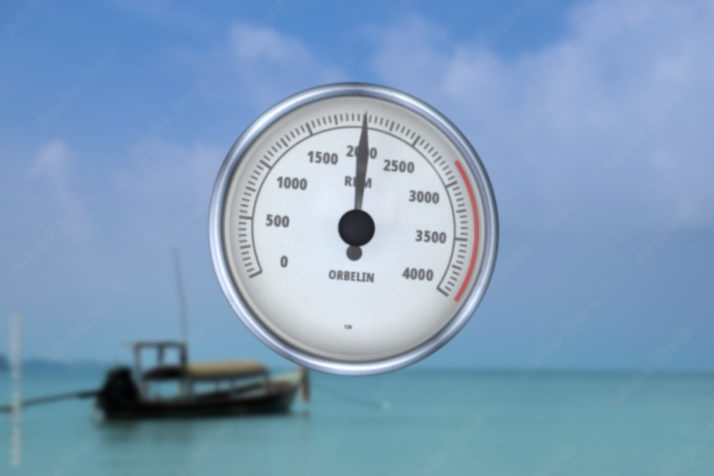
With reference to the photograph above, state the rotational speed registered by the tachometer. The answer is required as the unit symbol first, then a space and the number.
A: rpm 2000
